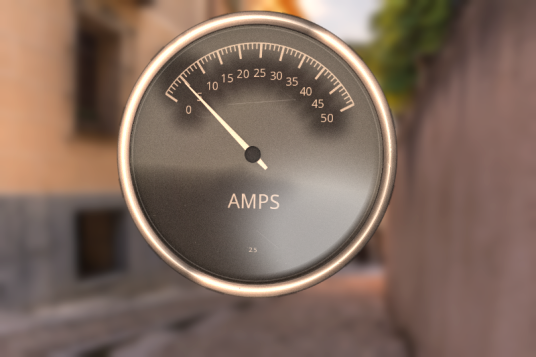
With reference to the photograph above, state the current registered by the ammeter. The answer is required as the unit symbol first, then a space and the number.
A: A 5
